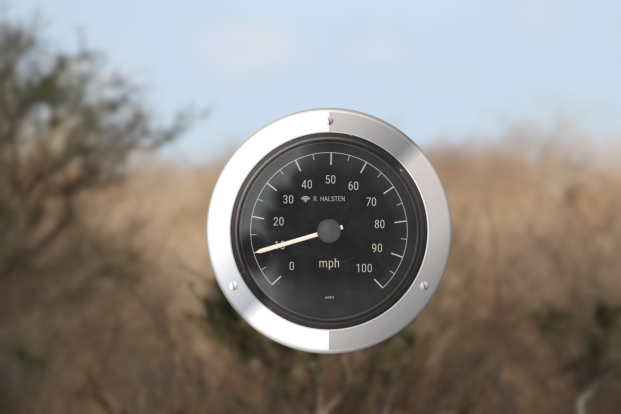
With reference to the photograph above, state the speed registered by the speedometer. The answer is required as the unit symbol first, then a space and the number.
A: mph 10
